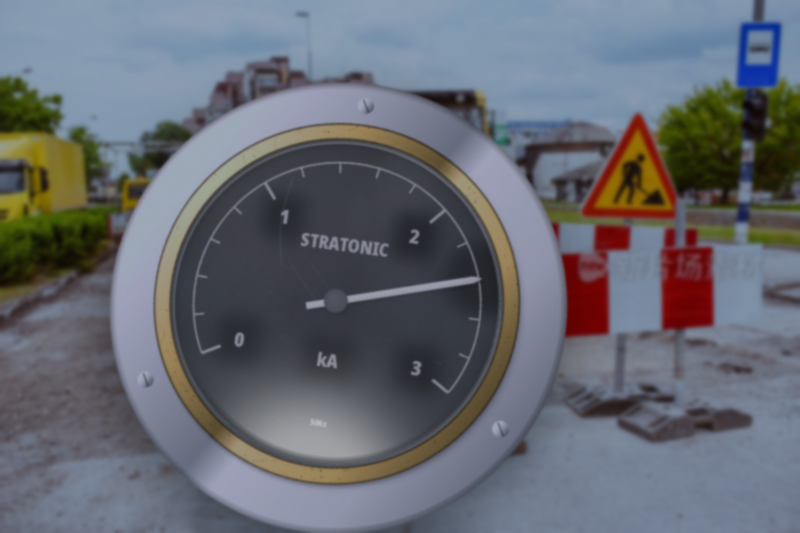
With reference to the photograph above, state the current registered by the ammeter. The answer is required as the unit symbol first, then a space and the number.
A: kA 2.4
